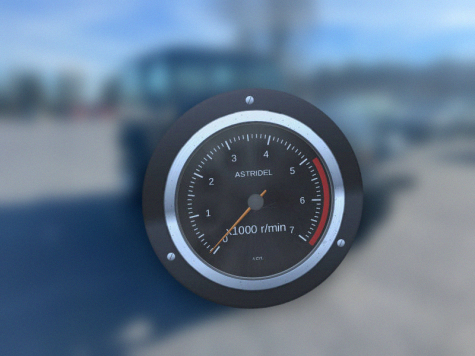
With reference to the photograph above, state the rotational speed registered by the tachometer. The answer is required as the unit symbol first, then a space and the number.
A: rpm 100
